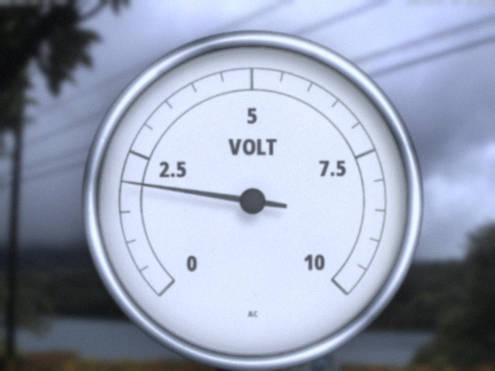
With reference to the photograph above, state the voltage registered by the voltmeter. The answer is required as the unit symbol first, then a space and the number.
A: V 2
